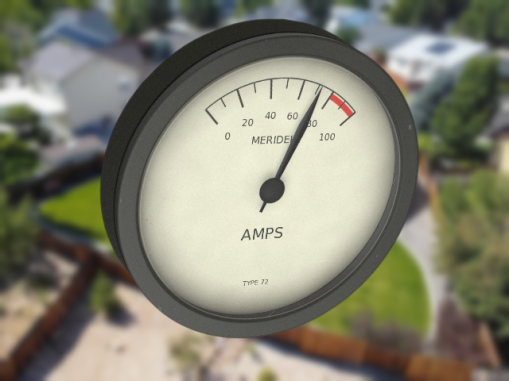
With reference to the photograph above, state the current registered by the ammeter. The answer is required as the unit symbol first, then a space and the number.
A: A 70
